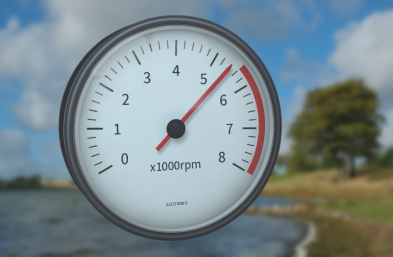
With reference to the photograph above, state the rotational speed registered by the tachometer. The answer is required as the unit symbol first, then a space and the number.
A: rpm 5400
